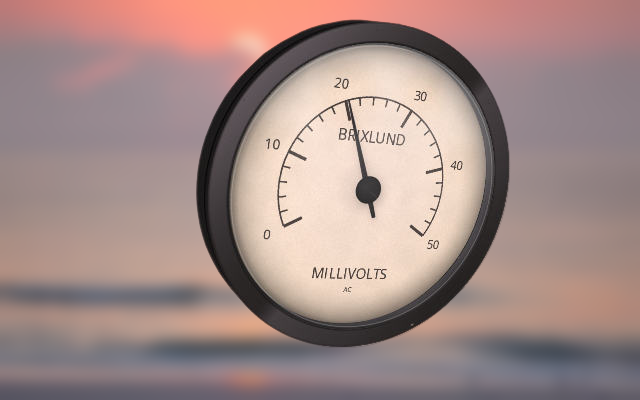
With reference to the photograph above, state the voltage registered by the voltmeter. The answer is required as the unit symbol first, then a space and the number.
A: mV 20
